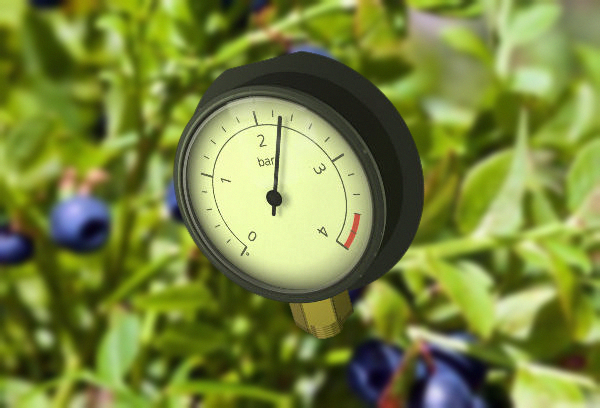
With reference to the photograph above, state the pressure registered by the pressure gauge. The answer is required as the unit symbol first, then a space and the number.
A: bar 2.3
